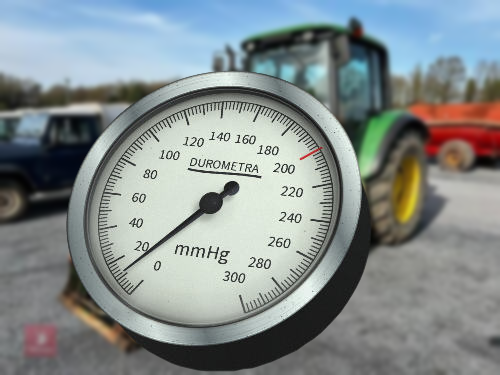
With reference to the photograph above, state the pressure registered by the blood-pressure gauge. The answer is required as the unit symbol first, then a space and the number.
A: mmHg 10
